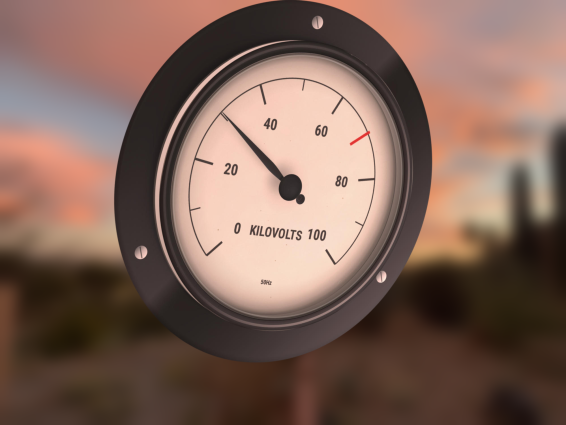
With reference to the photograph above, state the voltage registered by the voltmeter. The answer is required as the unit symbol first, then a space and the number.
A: kV 30
